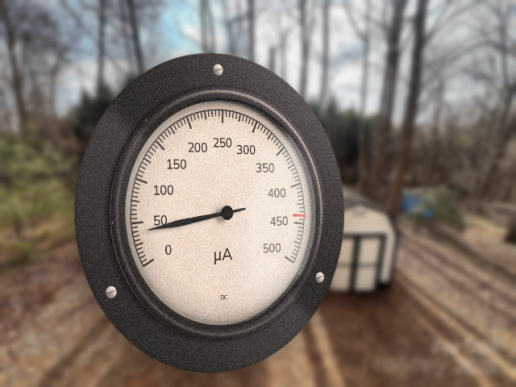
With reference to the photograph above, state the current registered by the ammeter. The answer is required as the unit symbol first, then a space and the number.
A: µA 40
